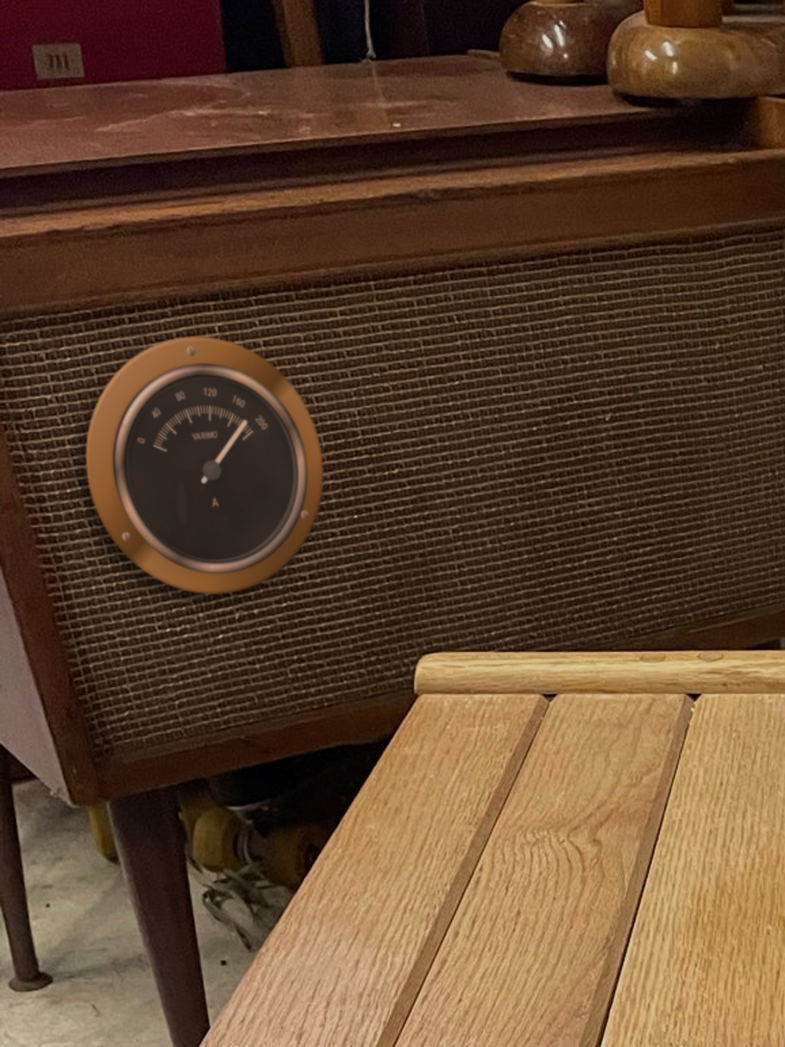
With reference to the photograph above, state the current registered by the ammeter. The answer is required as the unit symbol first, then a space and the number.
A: A 180
